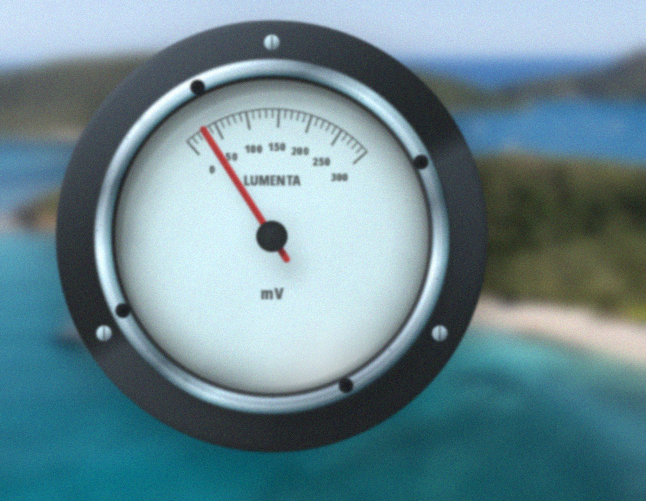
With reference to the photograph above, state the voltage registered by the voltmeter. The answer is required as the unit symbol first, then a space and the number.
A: mV 30
